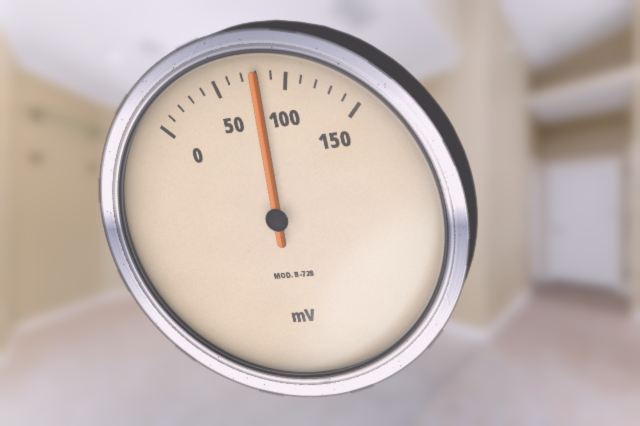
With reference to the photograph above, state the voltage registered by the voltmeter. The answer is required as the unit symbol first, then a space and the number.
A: mV 80
